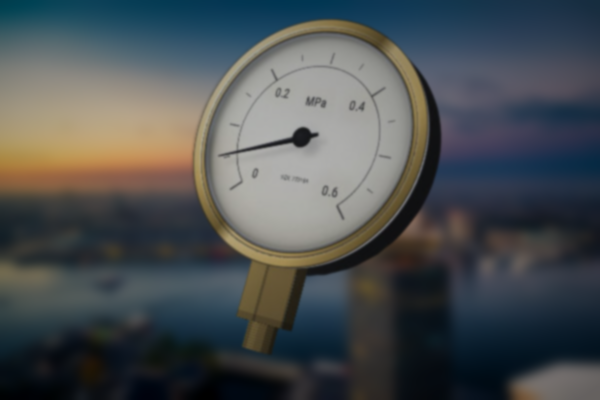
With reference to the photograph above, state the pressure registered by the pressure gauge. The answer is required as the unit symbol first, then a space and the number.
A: MPa 0.05
